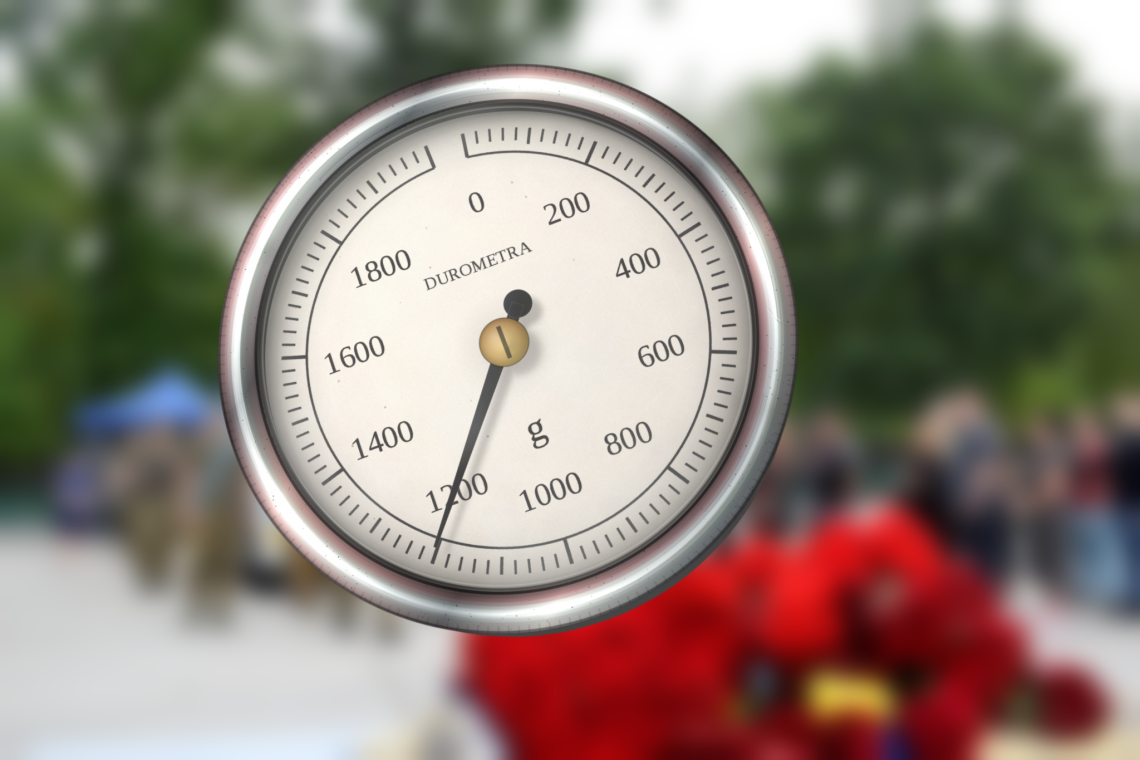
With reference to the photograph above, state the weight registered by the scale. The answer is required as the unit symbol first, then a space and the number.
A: g 1200
